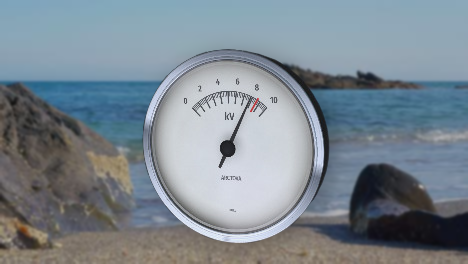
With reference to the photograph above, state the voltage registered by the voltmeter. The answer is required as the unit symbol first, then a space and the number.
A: kV 8
